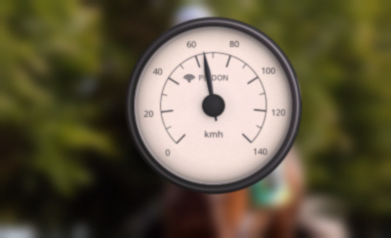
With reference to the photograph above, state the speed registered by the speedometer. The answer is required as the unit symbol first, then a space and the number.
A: km/h 65
